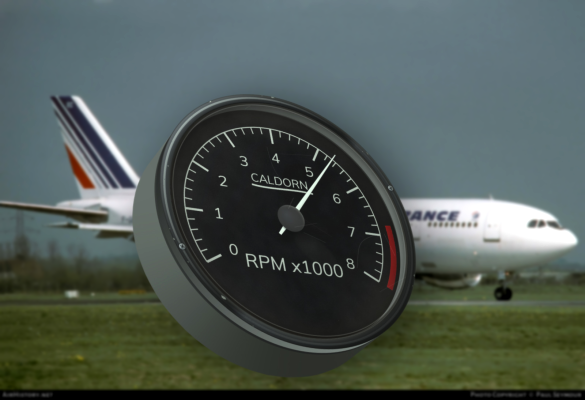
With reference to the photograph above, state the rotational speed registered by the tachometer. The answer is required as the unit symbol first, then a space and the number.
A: rpm 5300
